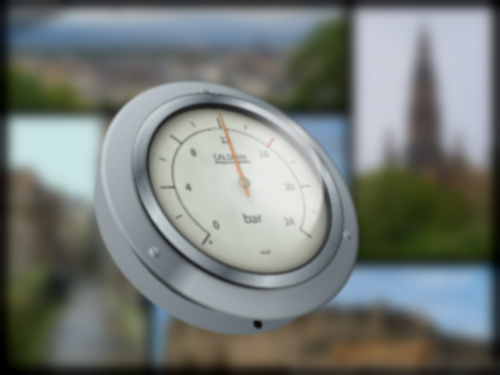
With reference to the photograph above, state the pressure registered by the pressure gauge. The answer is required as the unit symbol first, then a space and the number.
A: bar 12
